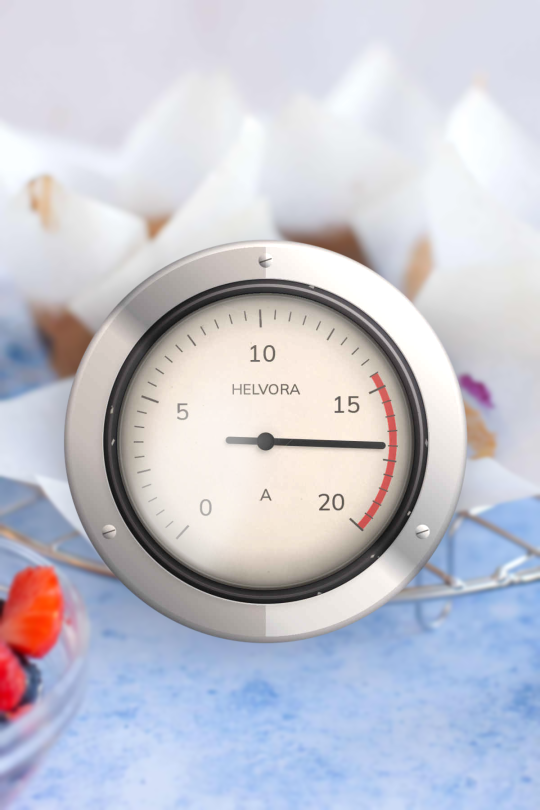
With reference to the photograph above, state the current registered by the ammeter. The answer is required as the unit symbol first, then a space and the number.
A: A 17
